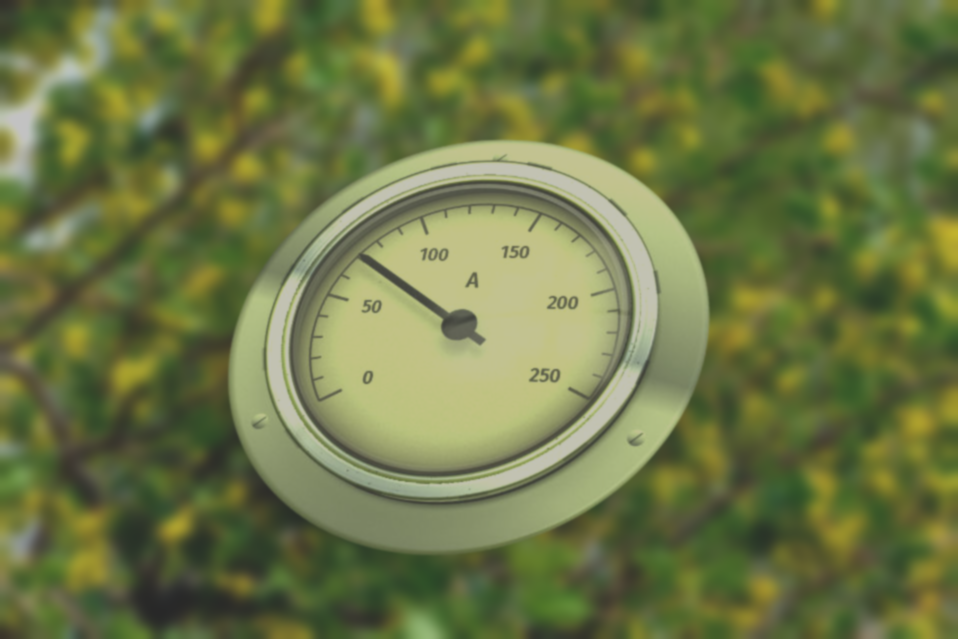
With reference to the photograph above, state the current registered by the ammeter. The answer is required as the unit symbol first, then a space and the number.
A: A 70
